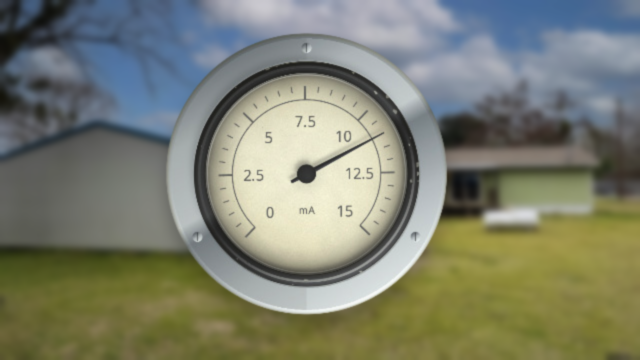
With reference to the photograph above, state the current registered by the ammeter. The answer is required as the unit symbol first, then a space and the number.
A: mA 11
